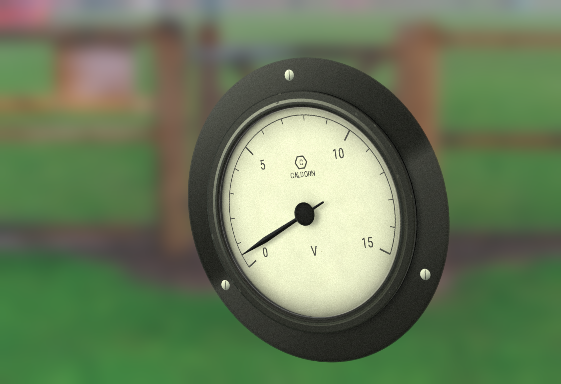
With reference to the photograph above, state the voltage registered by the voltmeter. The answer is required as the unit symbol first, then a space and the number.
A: V 0.5
